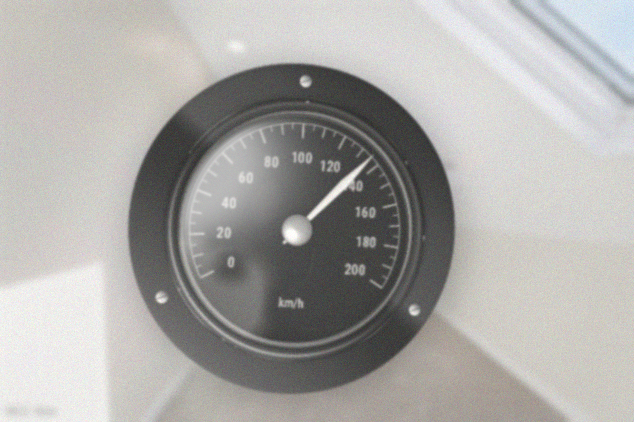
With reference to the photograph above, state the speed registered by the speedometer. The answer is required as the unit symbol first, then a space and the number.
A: km/h 135
